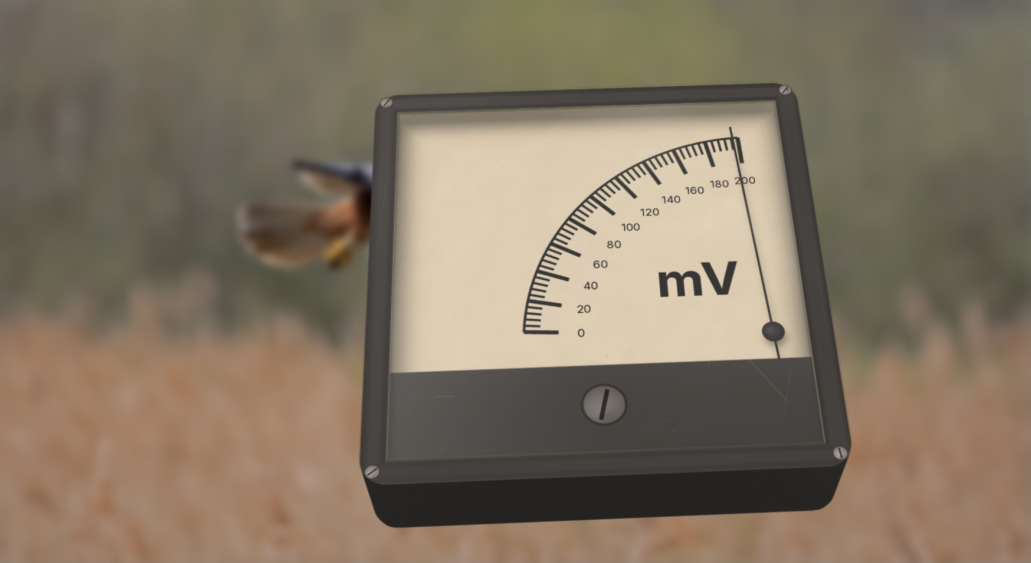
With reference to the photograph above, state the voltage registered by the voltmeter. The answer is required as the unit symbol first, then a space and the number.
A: mV 196
